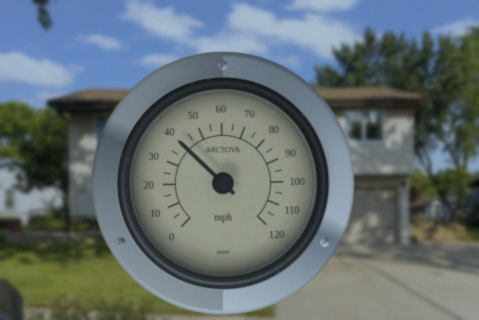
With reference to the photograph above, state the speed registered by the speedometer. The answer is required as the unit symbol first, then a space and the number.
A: mph 40
